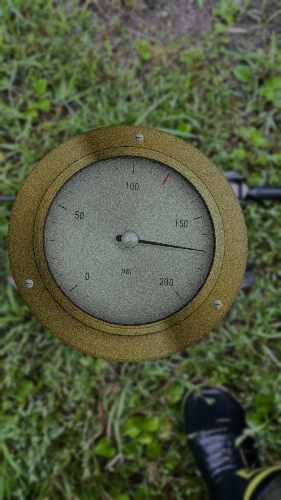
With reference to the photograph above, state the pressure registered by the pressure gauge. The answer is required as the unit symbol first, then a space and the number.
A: psi 170
